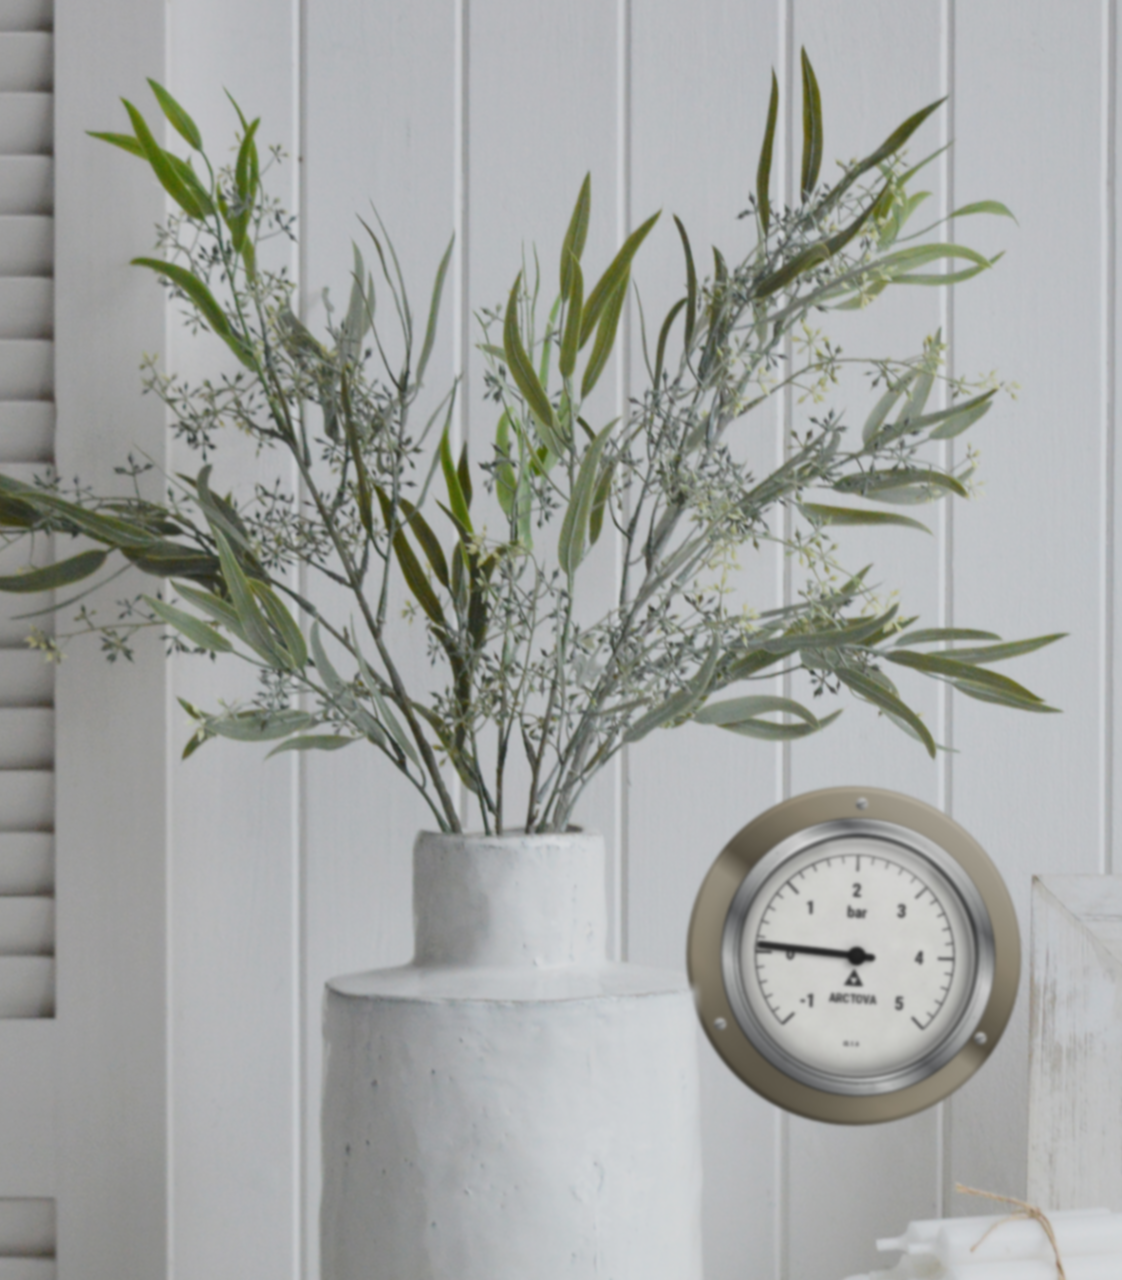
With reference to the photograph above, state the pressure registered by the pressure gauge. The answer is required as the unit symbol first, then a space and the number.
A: bar 0.1
